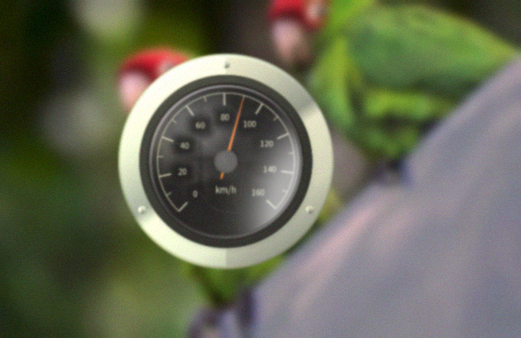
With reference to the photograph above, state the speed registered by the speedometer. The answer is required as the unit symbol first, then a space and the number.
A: km/h 90
